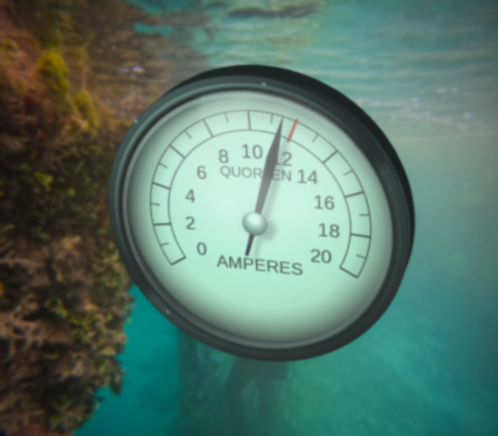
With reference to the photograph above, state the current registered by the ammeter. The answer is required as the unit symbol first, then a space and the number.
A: A 11.5
